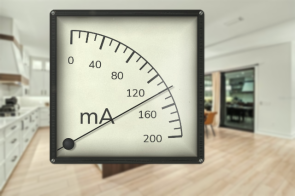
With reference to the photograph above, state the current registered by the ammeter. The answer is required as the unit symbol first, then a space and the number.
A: mA 140
